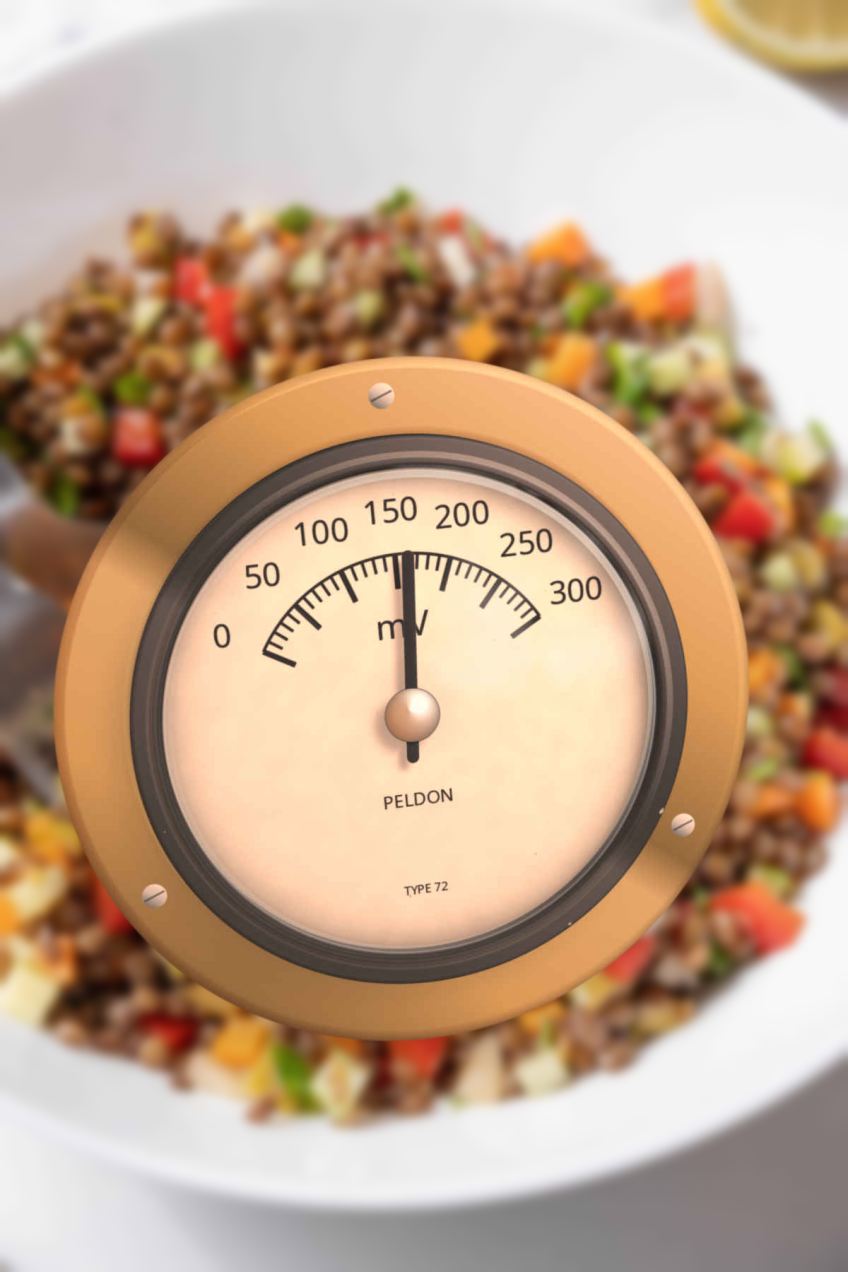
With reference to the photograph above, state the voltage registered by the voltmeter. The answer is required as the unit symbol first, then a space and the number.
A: mV 160
